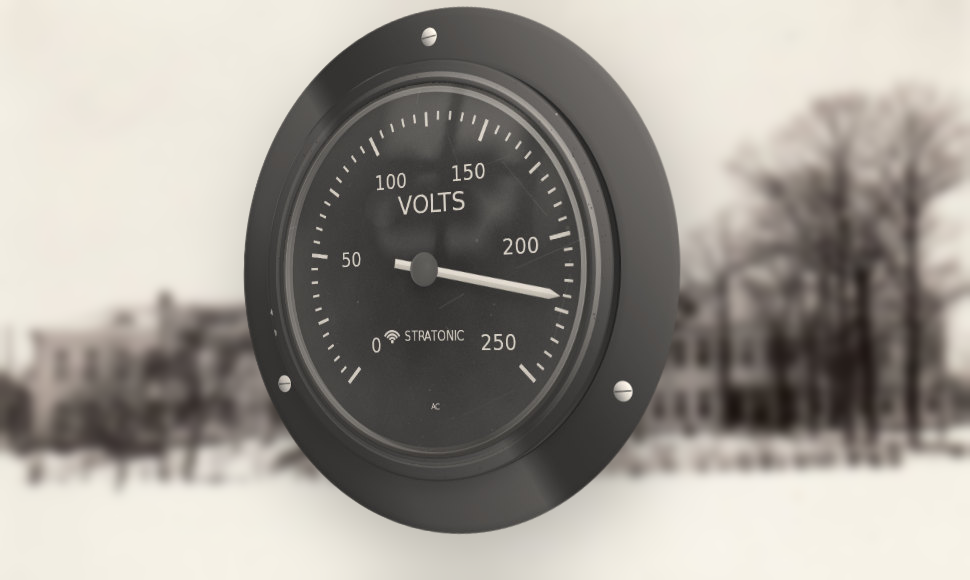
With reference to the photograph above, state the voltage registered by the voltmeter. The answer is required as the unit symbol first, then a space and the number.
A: V 220
